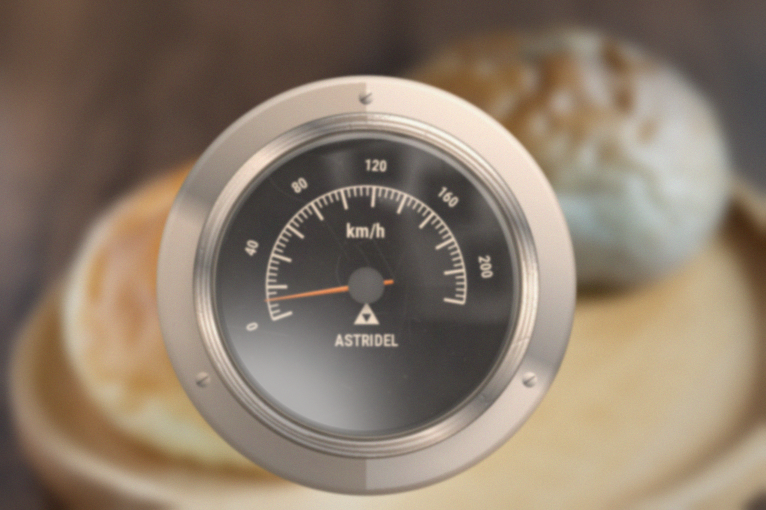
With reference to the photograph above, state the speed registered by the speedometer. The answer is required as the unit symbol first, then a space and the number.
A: km/h 12
